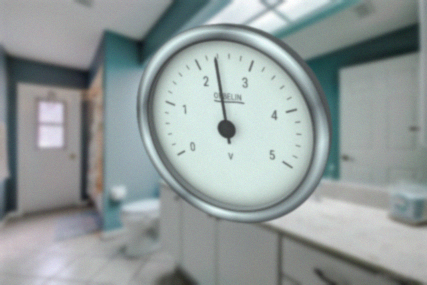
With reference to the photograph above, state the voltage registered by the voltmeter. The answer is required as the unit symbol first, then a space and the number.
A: V 2.4
